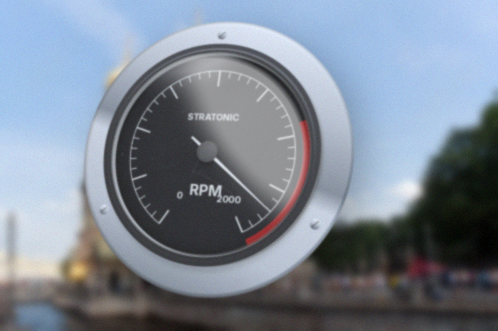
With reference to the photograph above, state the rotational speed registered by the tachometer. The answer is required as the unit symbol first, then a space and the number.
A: rpm 1850
